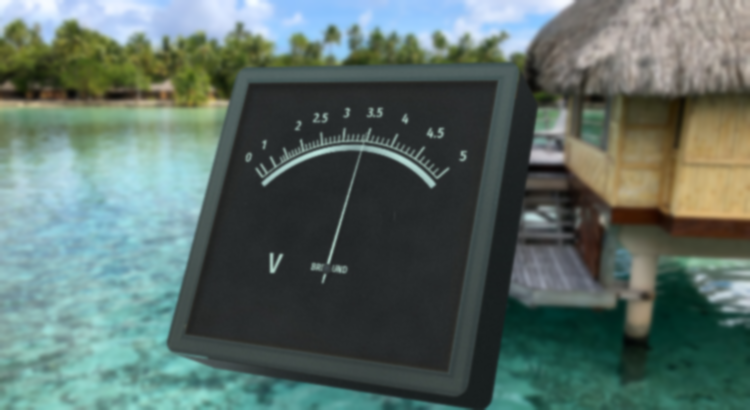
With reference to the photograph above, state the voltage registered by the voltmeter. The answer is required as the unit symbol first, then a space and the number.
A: V 3.5
